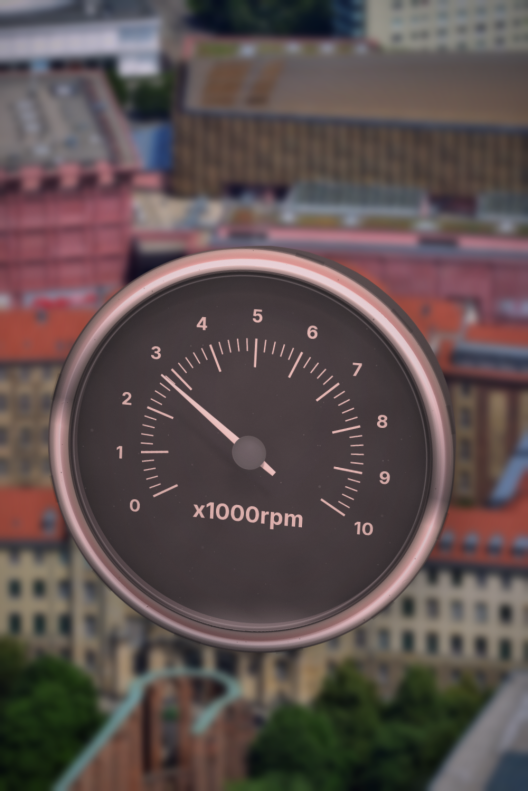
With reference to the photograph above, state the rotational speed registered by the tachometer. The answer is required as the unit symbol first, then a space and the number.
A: rpm 2800
